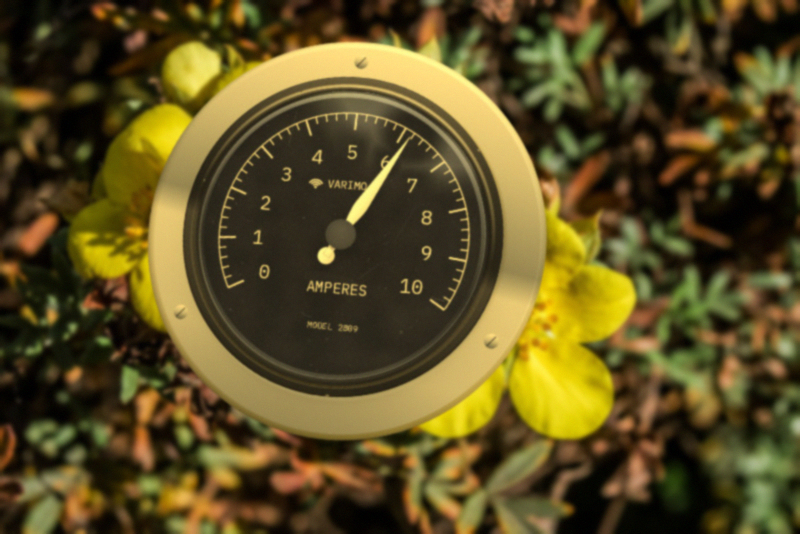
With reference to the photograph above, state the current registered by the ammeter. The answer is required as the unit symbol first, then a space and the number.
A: A 6.2
